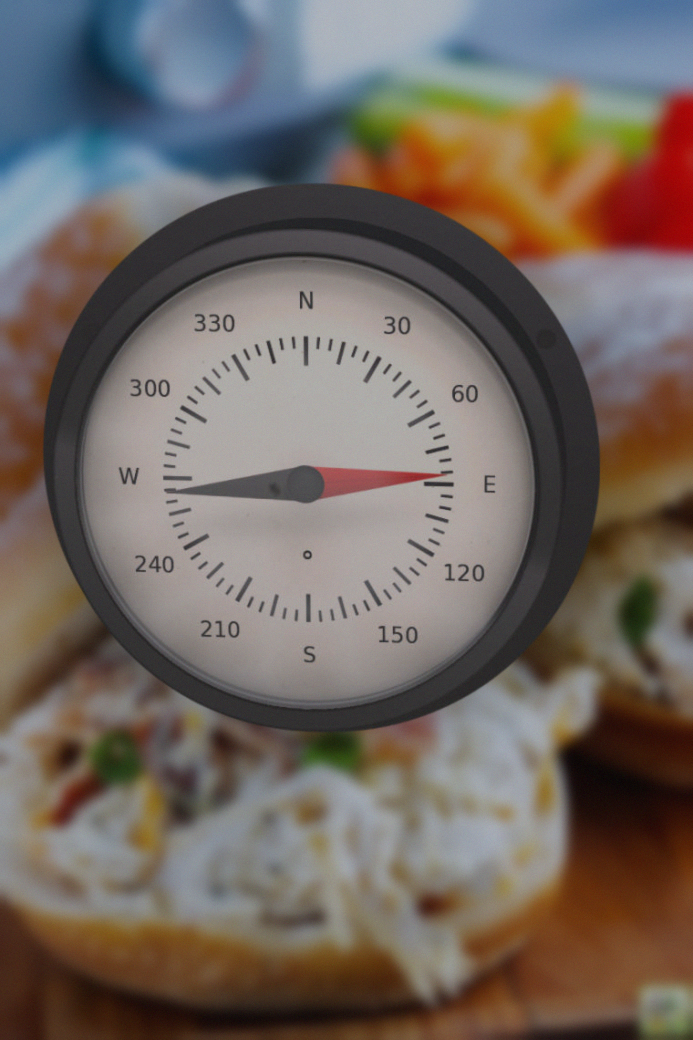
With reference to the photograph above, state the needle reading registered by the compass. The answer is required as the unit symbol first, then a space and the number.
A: ° 85
